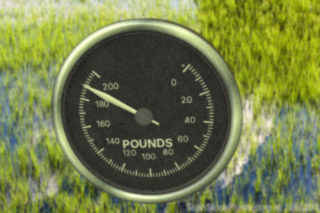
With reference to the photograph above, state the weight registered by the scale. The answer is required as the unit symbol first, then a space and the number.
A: lb 190
